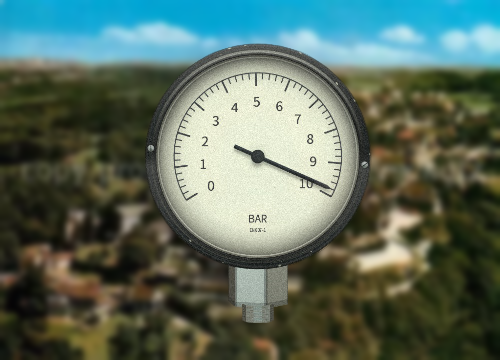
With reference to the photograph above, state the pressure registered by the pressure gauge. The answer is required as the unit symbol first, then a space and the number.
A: bar 9.8
